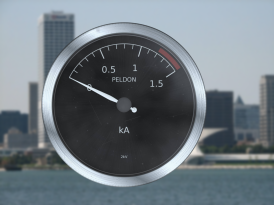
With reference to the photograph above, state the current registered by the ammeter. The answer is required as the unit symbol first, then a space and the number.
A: kA 0
